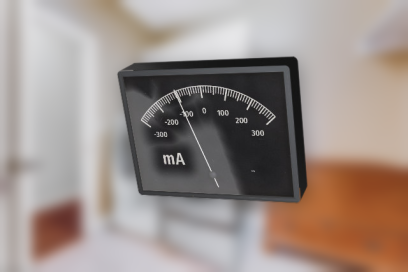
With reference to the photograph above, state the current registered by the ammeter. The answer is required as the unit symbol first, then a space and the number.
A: mA -100
